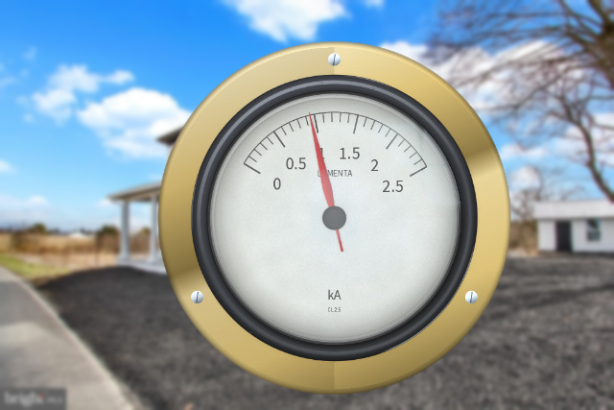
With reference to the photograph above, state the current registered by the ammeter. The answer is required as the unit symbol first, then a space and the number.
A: kA 0.95
